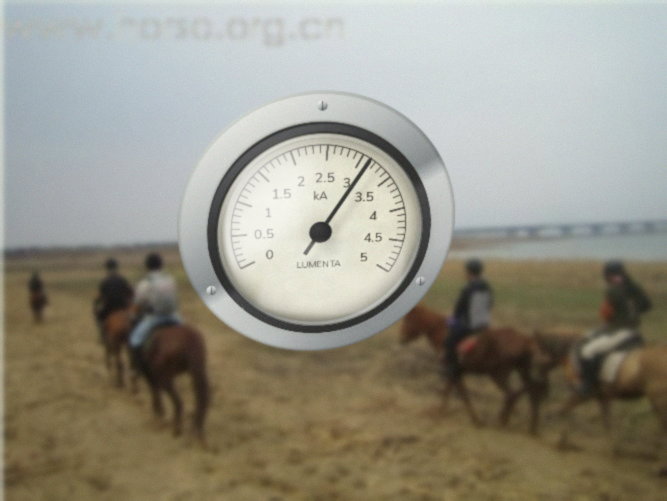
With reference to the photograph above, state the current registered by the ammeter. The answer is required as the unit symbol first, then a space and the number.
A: kA 3.1
